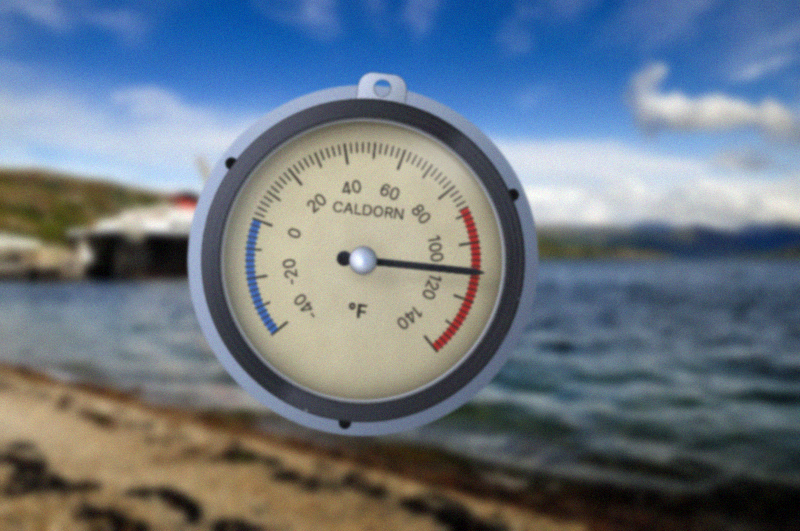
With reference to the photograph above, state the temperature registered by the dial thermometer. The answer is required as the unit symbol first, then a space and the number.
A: °F 110
